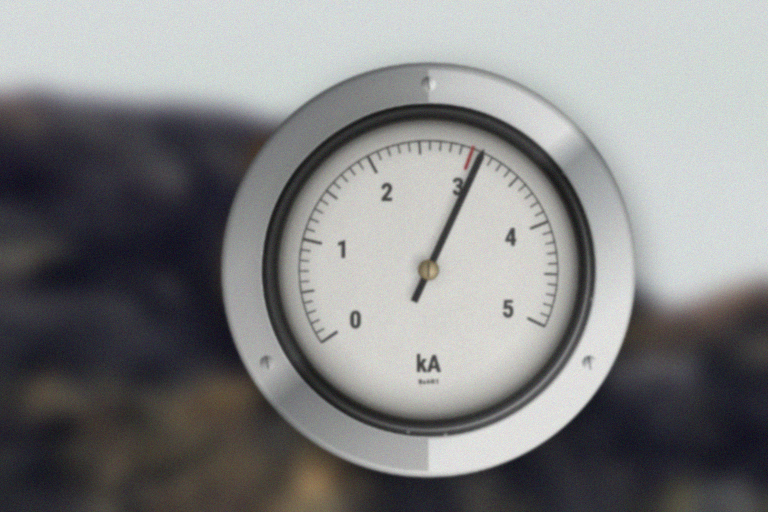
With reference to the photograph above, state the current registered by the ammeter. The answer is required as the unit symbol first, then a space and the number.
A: kA 3.1
